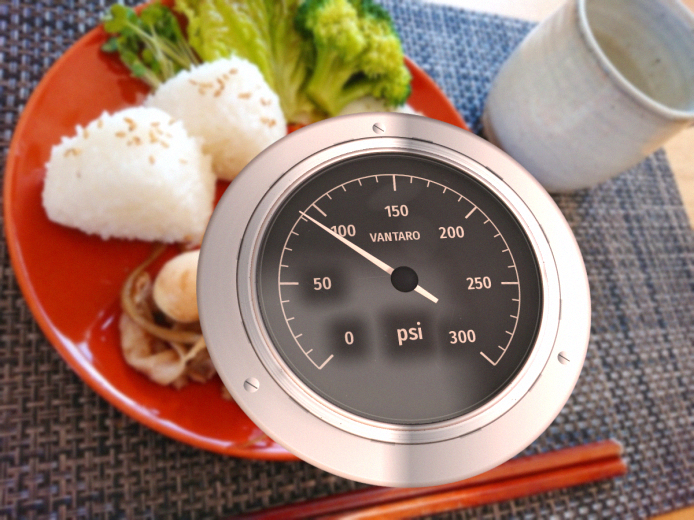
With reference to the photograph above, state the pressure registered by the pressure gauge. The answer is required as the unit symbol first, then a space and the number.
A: psi 90
